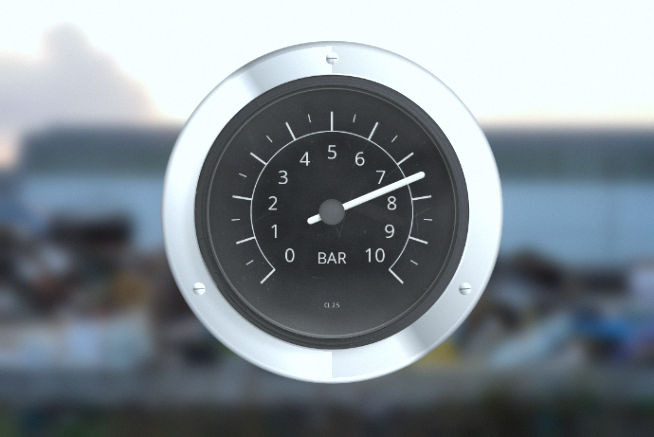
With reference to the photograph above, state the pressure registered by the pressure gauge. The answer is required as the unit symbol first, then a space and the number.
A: bar 7.5
